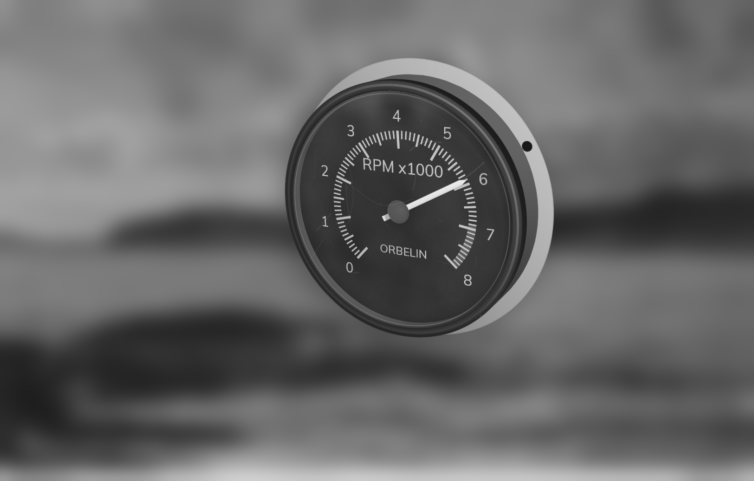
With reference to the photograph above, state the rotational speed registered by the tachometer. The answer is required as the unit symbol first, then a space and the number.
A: rpm 5900
